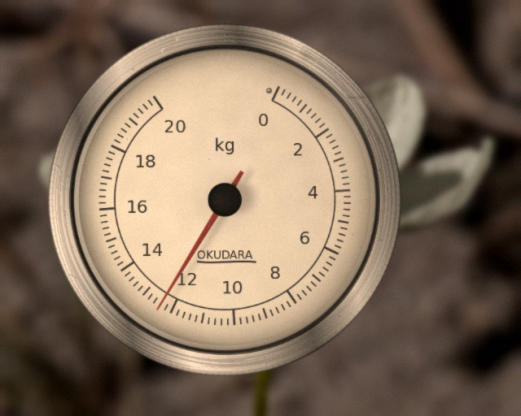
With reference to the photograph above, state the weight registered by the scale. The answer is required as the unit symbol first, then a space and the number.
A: kg 12.4
